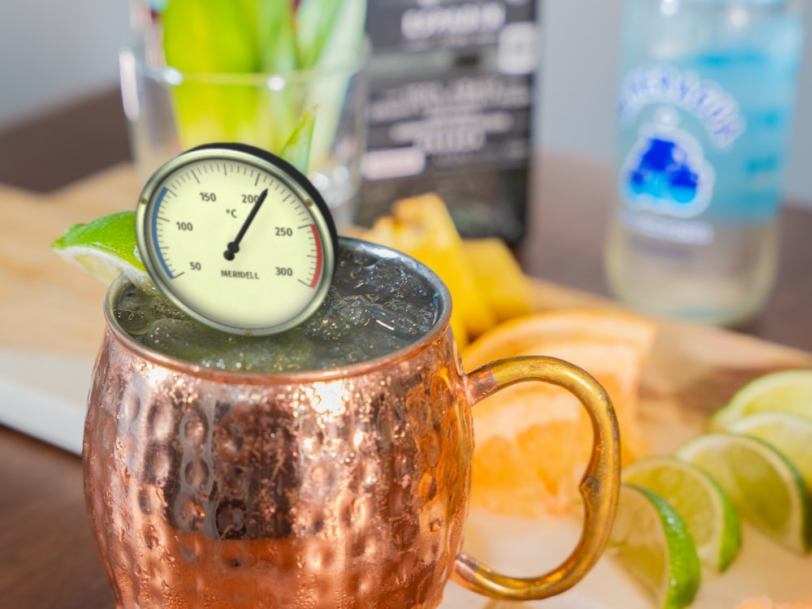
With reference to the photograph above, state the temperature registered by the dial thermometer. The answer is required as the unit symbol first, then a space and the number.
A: °C 210
